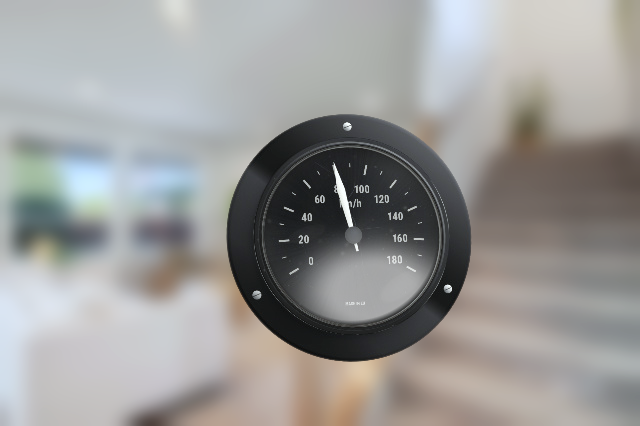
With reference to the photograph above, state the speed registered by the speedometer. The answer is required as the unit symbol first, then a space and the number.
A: km/h 80
